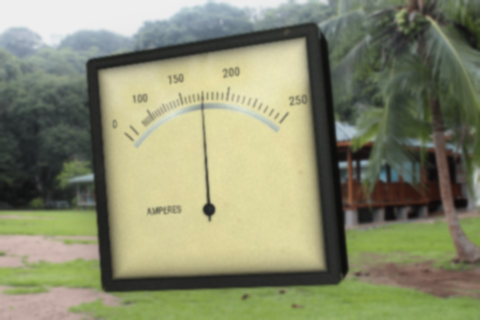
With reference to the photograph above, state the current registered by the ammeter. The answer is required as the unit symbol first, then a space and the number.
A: A 175
